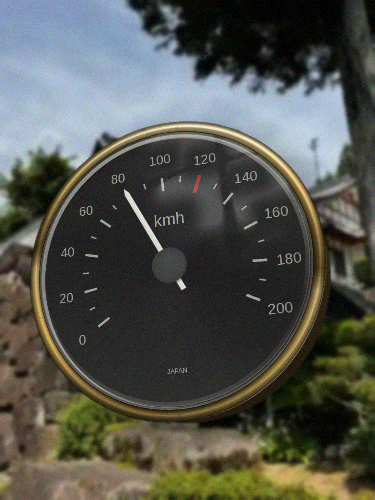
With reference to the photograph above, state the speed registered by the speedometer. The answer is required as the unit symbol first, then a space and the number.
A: km/h 80
